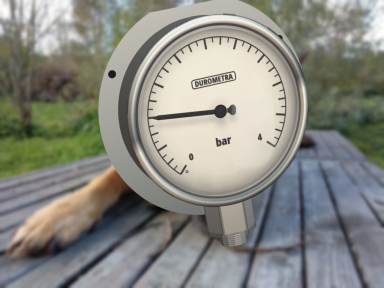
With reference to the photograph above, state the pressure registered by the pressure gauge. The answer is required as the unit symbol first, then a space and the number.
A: bar 0.8
